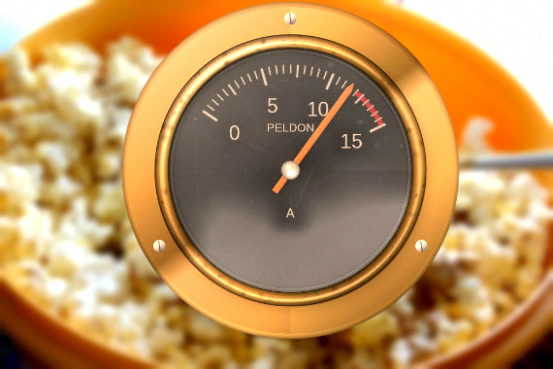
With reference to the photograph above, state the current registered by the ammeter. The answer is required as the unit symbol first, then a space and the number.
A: A 11.5
